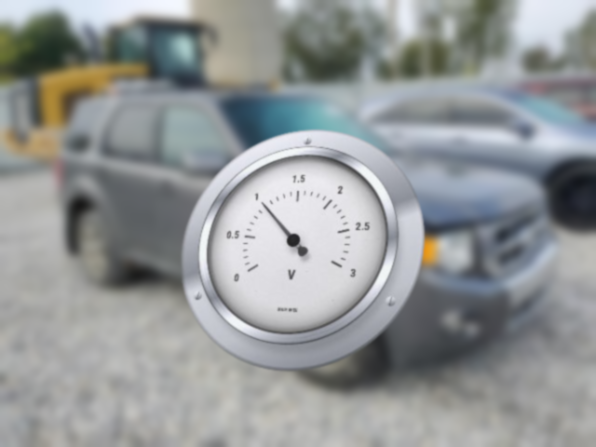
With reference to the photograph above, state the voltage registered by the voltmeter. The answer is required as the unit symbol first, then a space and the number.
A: V 1
